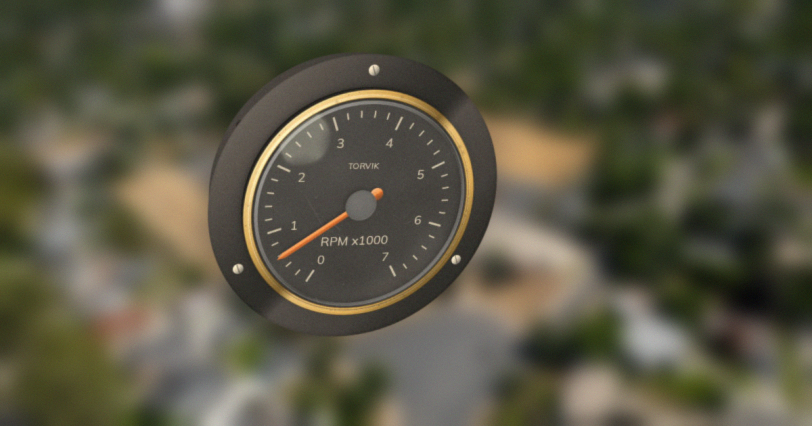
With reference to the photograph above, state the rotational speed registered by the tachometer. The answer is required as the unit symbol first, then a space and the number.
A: rpm 600
